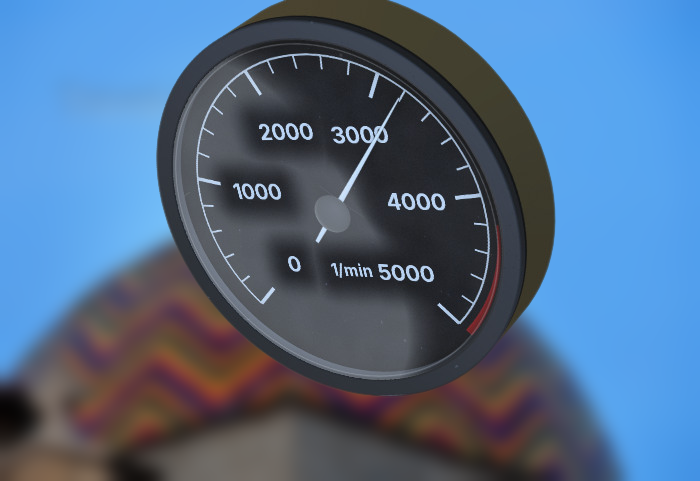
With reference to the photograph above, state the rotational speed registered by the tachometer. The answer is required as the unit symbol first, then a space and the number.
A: rpm 3200
